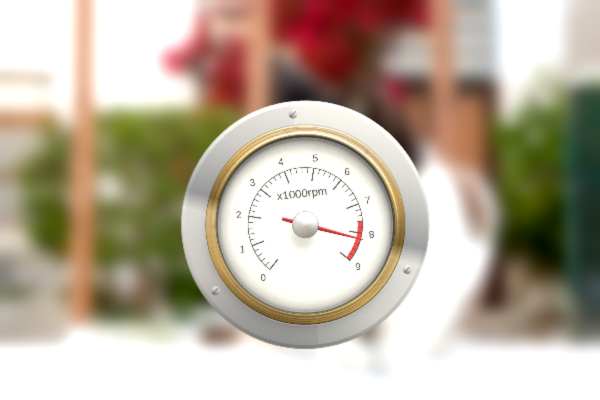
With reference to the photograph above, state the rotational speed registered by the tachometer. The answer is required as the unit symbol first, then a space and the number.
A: rpm 8200
